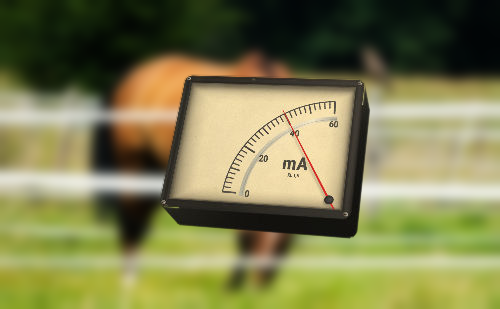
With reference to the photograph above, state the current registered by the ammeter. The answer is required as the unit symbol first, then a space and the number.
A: mA 40
